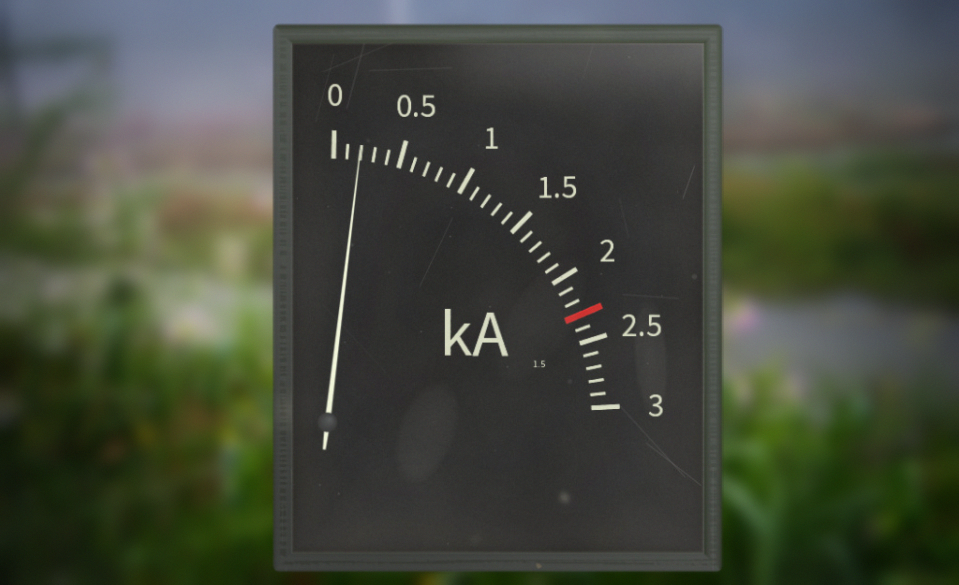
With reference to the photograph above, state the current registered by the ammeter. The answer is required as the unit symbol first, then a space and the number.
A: kA 0.2
